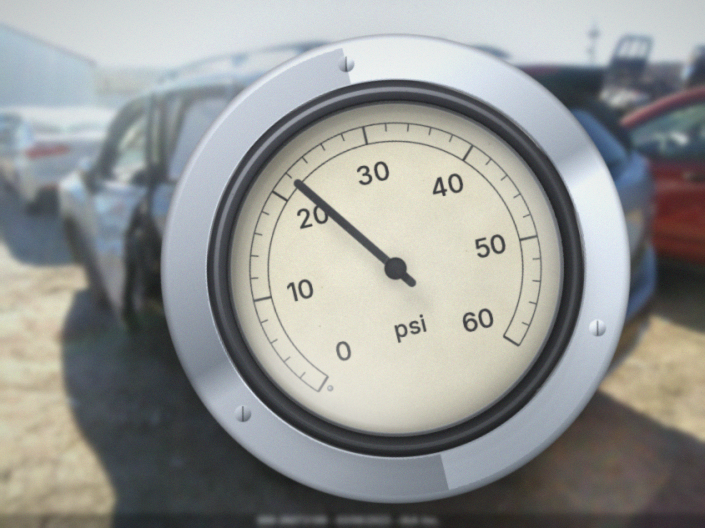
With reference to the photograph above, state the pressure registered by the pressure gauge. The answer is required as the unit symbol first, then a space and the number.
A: psi 22
